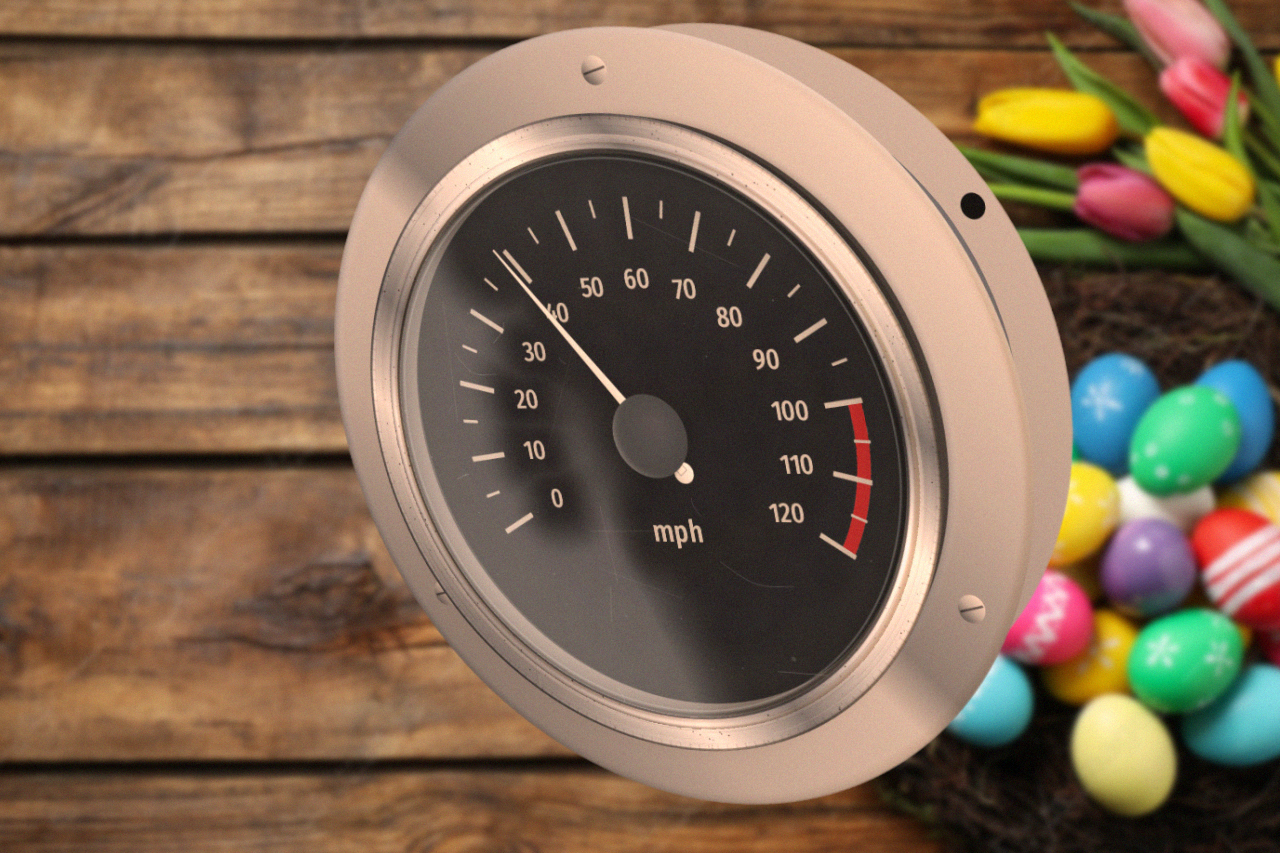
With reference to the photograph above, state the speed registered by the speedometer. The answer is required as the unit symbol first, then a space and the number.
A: mph 40
